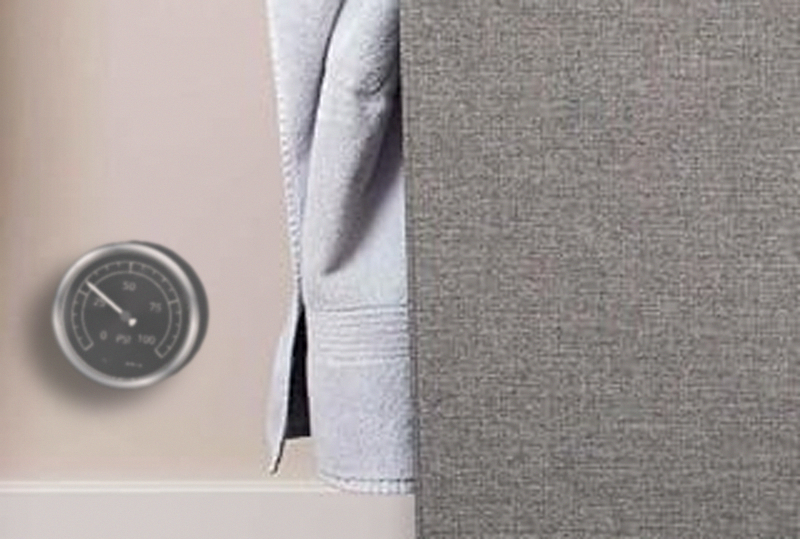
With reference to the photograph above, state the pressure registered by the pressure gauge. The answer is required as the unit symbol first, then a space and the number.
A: psi 30
